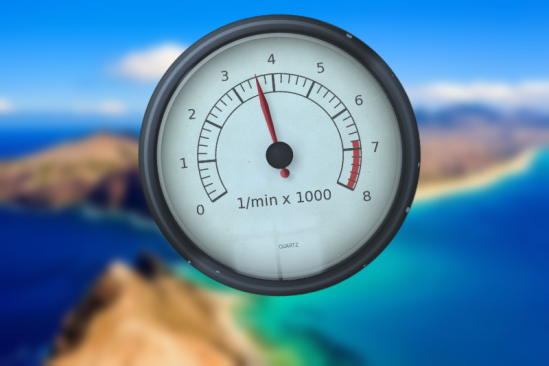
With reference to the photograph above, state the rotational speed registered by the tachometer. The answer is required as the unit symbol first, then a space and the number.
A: rpm 3600
